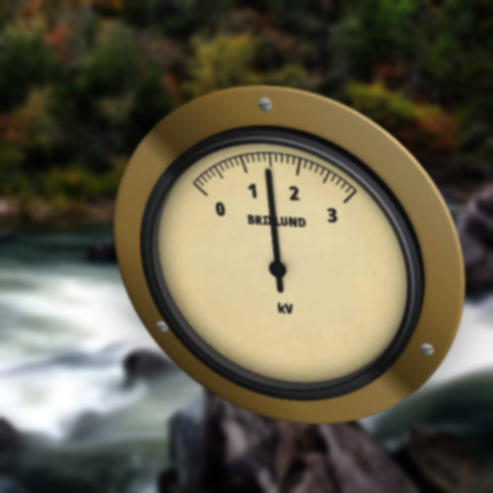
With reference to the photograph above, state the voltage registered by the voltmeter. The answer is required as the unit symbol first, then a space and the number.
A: kV 1.5
